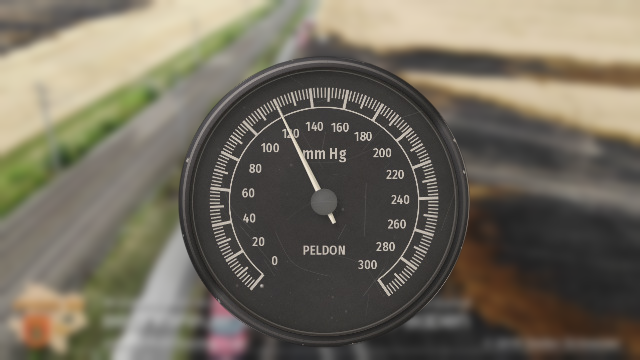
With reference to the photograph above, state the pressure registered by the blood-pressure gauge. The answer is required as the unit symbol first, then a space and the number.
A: mmHg 120
